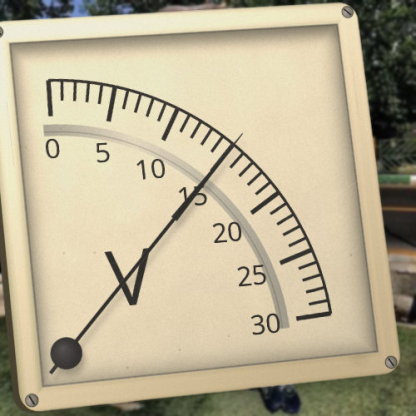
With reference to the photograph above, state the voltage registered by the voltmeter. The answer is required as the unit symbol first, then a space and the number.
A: V 15
